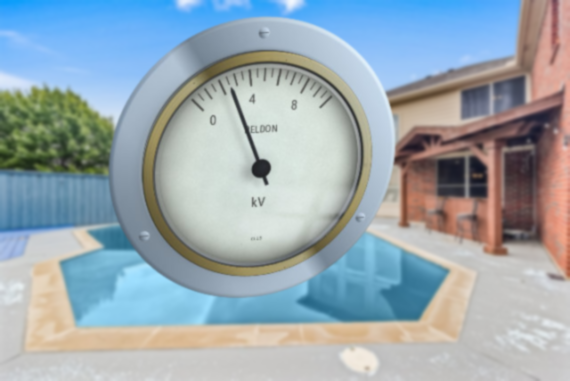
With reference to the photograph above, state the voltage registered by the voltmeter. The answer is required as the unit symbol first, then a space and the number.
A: kV 2.5
